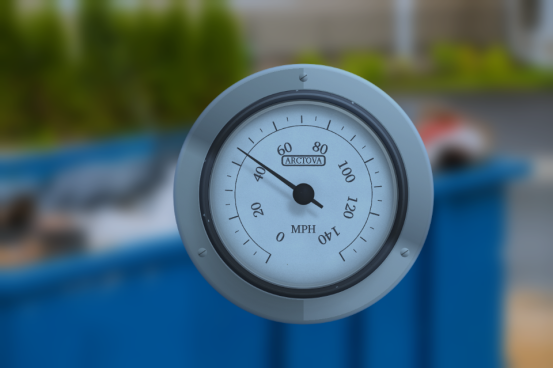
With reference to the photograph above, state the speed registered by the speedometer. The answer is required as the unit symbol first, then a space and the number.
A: mph 45
